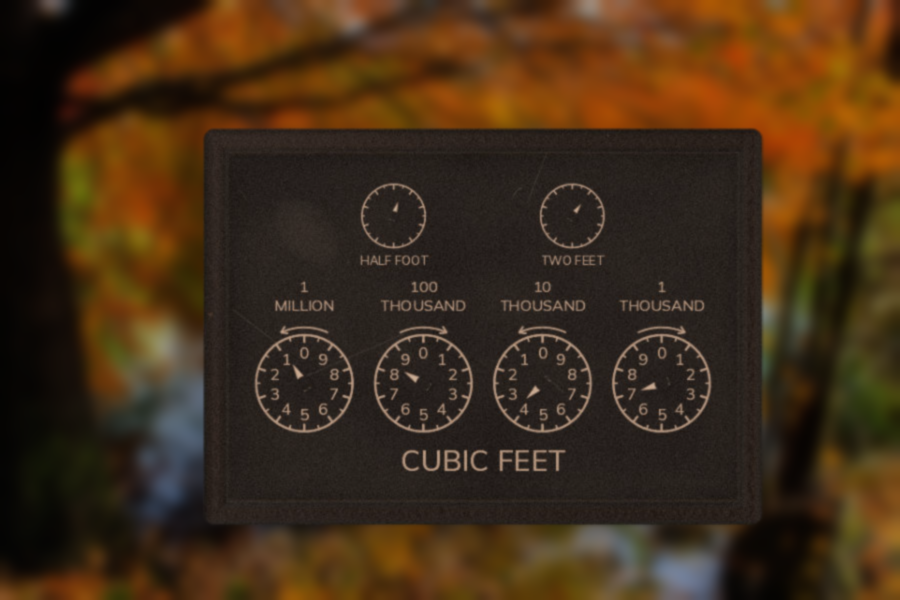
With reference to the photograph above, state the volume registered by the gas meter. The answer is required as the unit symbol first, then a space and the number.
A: ft³ 83700
